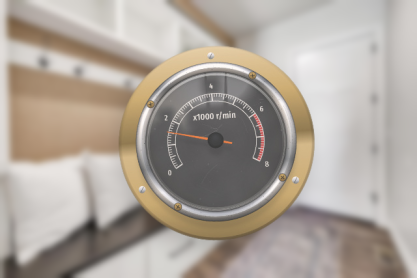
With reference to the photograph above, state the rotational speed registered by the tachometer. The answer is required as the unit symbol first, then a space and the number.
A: rpm 1500
